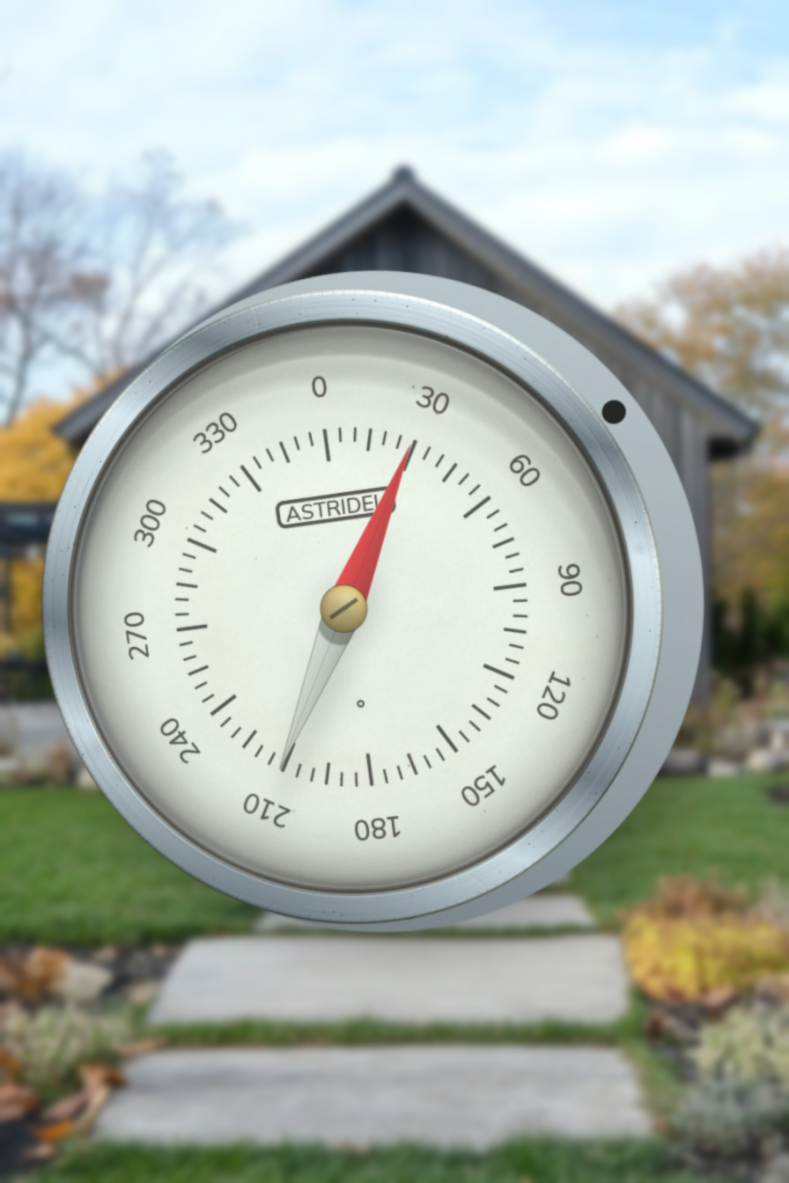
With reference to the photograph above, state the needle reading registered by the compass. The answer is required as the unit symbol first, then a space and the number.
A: ° 30
